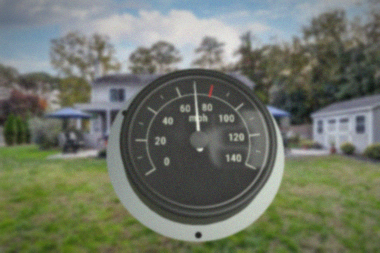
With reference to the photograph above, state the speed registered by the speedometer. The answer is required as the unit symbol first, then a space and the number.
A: mph 70
